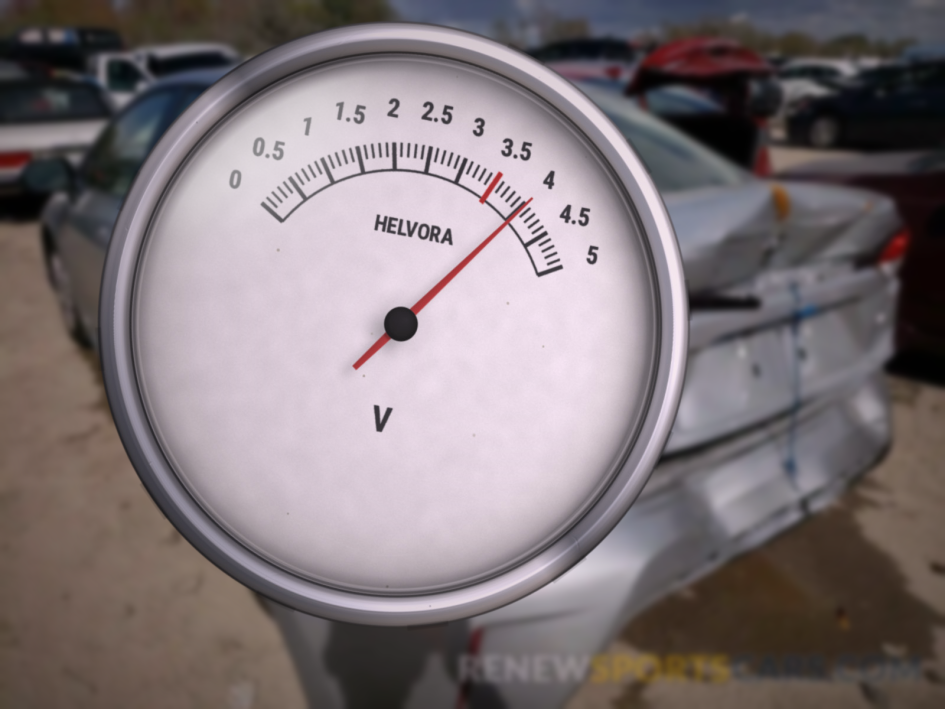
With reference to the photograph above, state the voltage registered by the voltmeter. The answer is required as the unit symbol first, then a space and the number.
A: V 4
